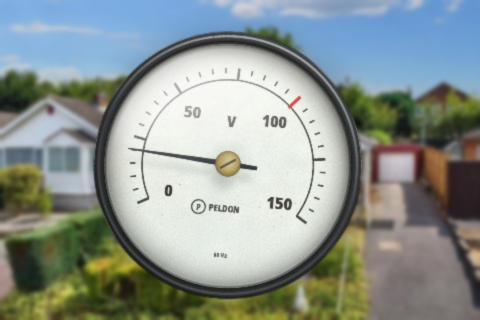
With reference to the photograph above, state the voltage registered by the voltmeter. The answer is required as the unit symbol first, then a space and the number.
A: V 20
